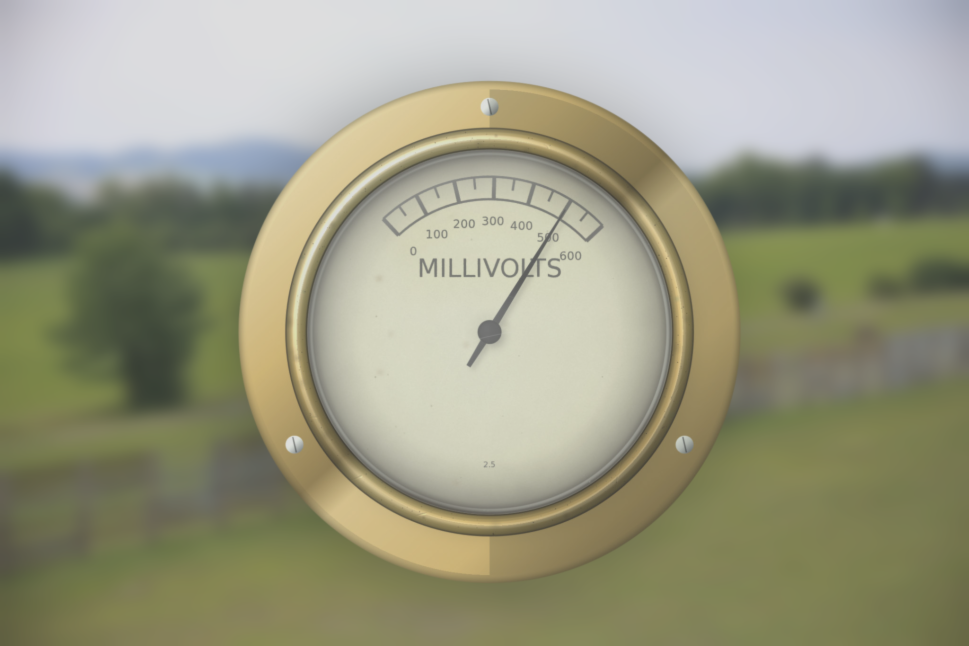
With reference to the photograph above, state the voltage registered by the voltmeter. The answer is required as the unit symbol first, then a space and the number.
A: mV 500
